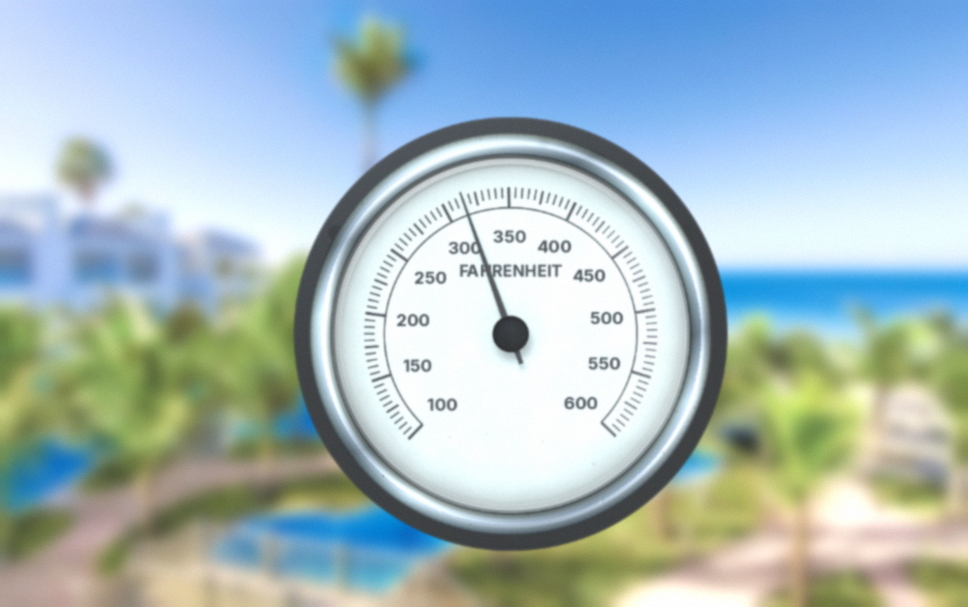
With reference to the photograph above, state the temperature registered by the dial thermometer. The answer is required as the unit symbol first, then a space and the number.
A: °F 315
